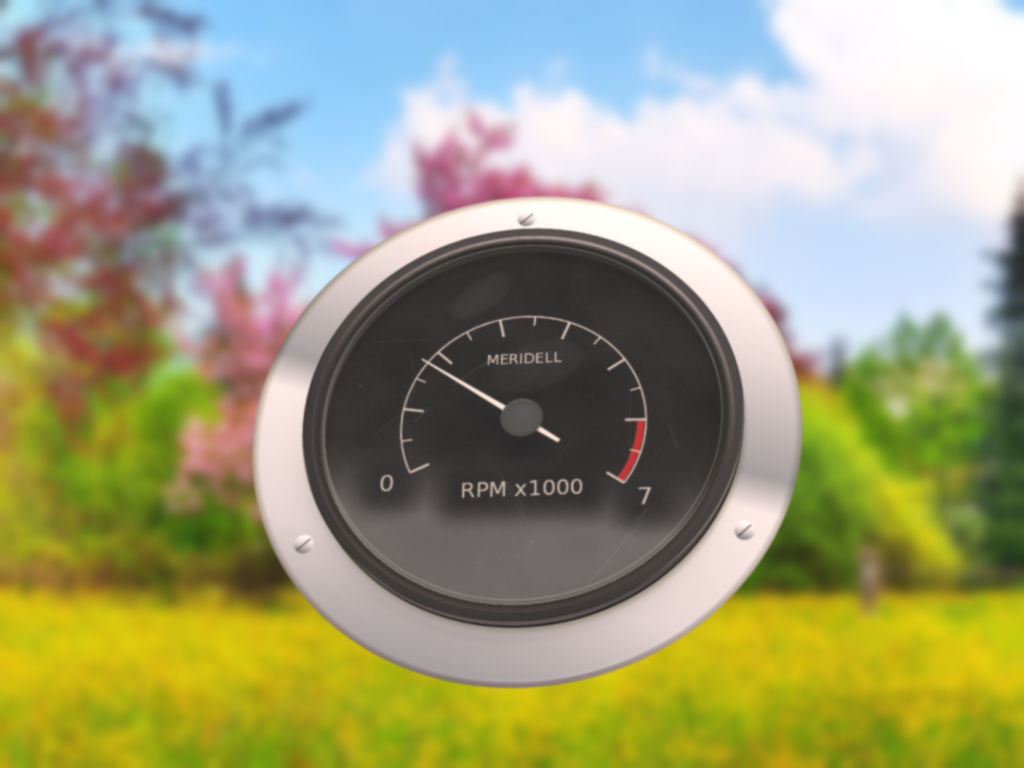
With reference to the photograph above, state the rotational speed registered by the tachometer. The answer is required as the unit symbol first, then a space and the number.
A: rpm 1750
